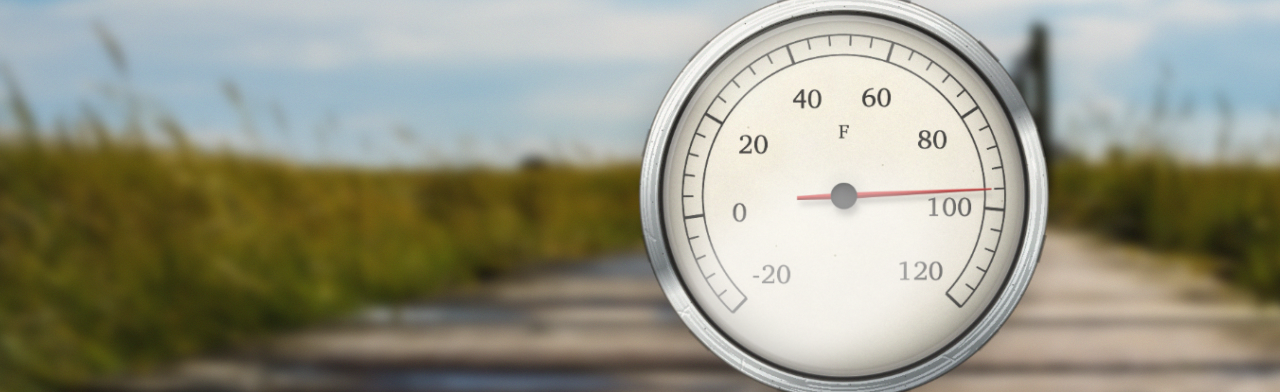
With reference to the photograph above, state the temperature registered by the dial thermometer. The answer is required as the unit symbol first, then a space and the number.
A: °F 96
